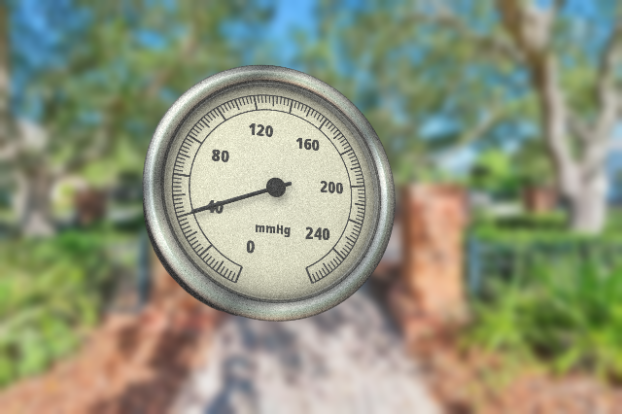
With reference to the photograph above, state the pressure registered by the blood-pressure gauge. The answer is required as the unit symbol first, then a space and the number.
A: mmHg 40
